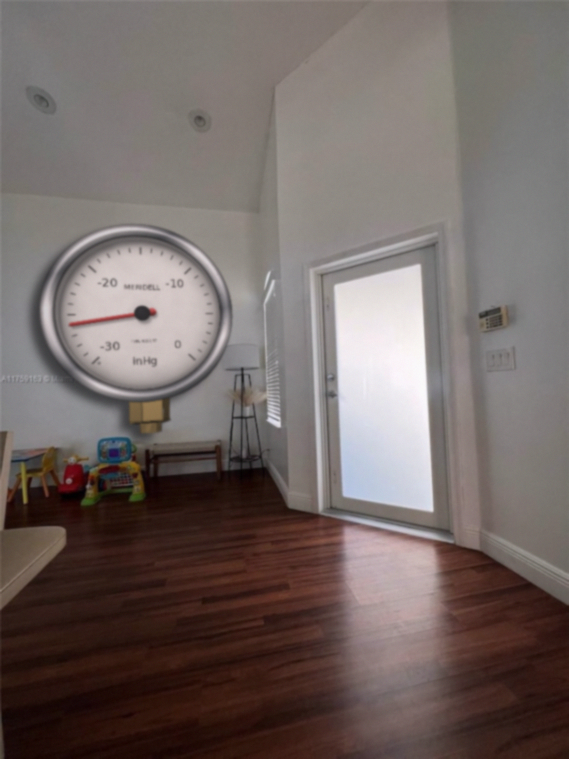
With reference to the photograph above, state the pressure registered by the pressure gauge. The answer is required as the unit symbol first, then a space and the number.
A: inHg -26
